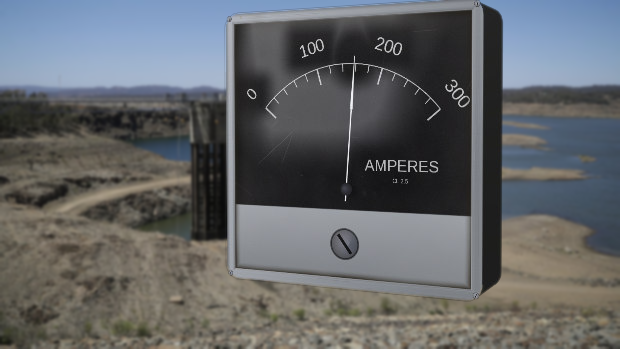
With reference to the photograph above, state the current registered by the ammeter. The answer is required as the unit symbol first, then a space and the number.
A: A 160
